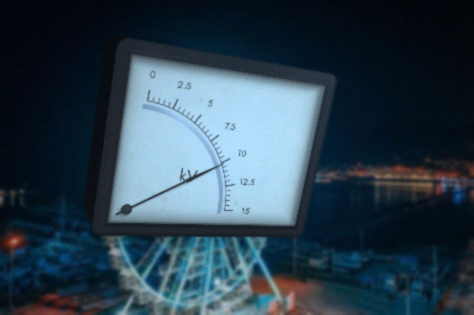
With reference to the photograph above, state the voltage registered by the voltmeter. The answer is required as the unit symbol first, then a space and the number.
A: kV 10
